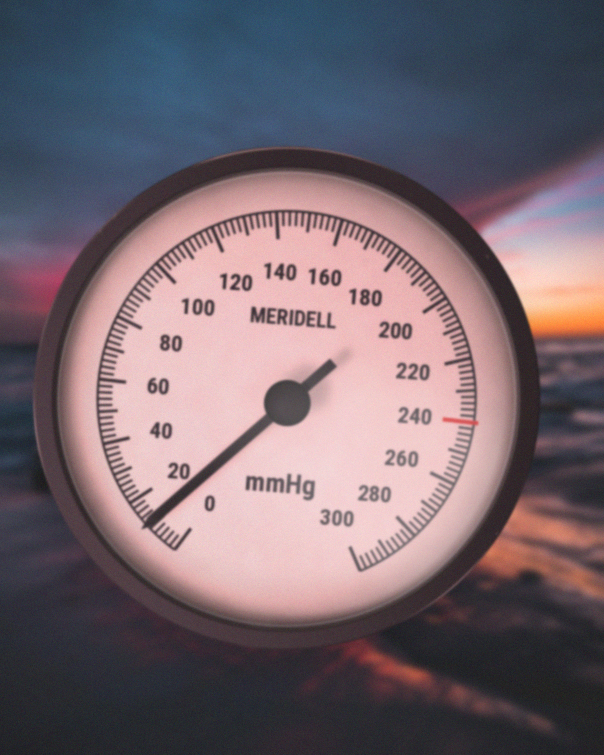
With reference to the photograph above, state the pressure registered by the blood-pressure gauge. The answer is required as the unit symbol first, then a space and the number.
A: mmHg 12
